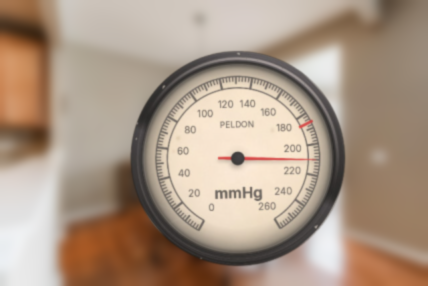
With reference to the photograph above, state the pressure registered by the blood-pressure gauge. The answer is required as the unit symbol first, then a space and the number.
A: mmHg 210
